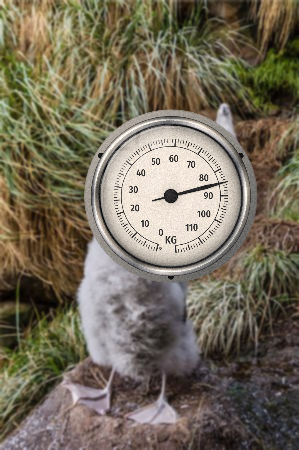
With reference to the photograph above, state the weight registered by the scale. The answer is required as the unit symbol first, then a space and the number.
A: kg 85
